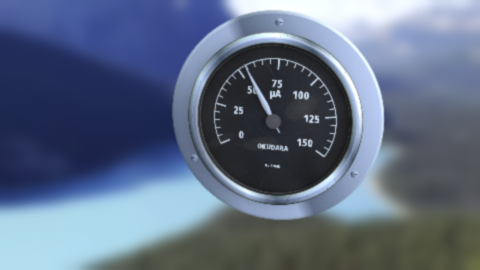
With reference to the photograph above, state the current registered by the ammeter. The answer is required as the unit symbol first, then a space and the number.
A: µA 55
